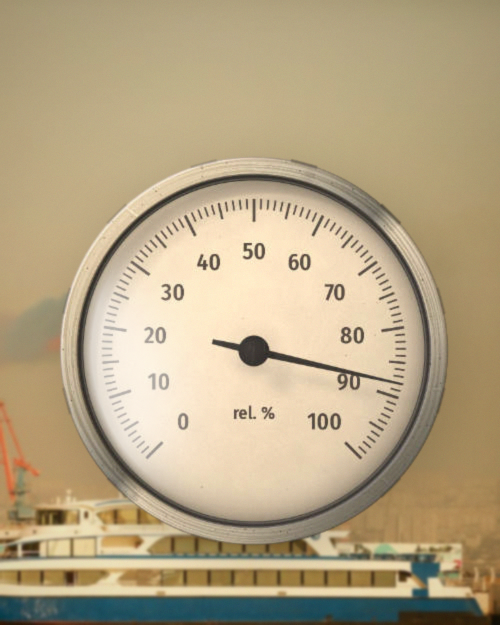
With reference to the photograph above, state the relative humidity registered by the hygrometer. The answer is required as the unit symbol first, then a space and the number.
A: % 88
